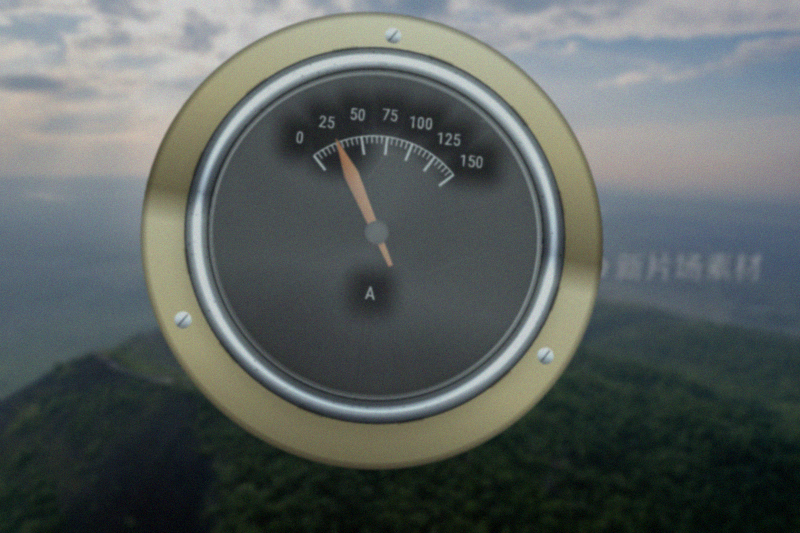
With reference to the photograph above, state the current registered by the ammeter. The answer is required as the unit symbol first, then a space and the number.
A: A 25
